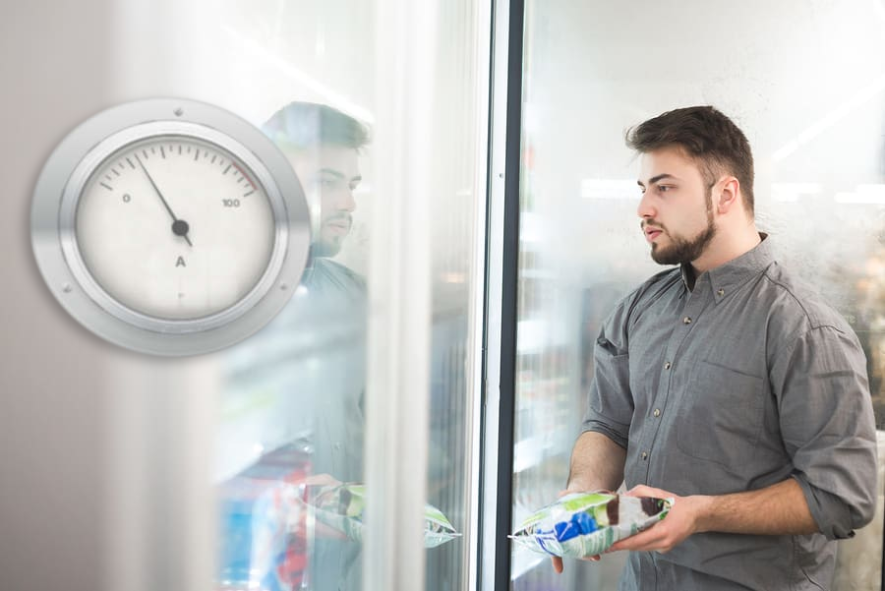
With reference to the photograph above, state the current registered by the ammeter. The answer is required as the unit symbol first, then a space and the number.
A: A 25
